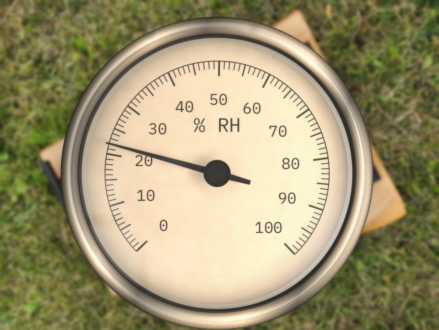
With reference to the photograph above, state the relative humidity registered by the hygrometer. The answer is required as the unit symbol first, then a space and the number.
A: % 22
